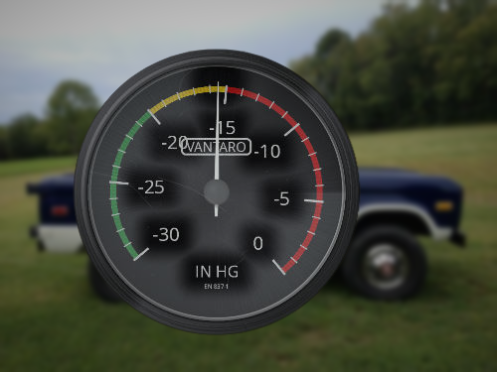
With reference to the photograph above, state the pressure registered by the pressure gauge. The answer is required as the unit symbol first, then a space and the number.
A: inHg -15.5
